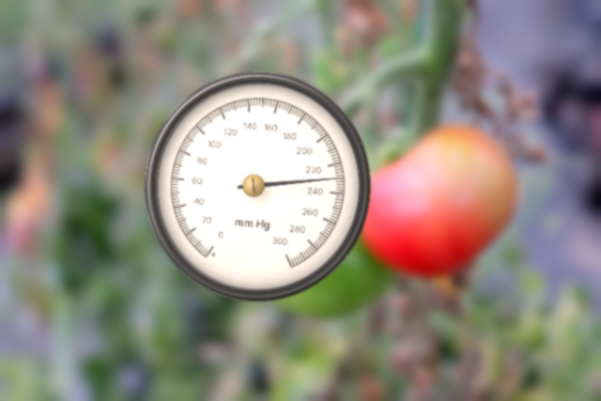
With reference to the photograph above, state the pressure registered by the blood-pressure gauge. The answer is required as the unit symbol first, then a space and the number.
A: mmHg 230
